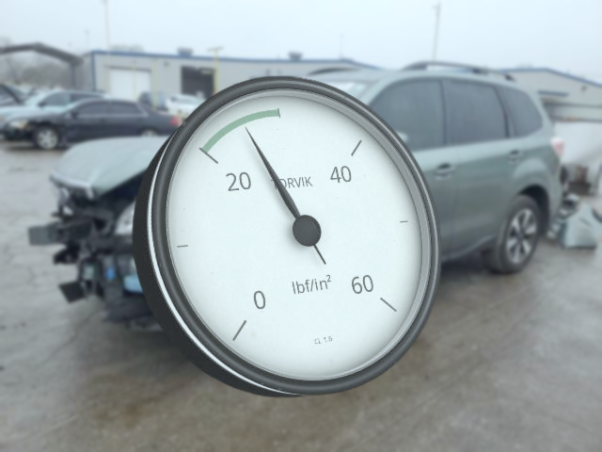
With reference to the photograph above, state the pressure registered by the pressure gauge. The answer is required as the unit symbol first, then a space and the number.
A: psi 25
